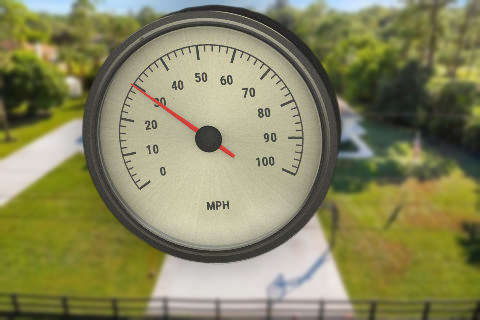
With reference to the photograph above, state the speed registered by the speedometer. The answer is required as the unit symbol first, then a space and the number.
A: mph 30
